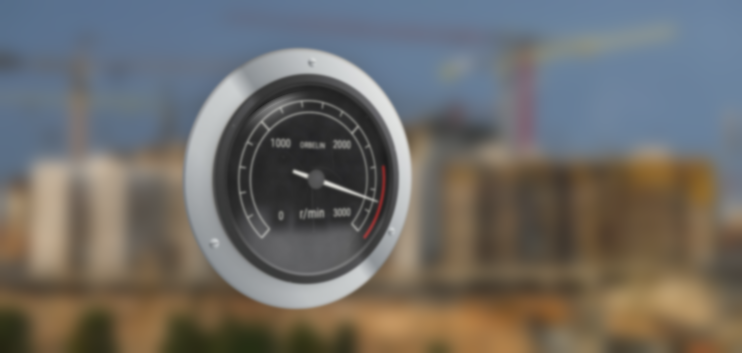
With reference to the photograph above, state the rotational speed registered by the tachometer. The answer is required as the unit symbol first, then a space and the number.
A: rpm 2700
